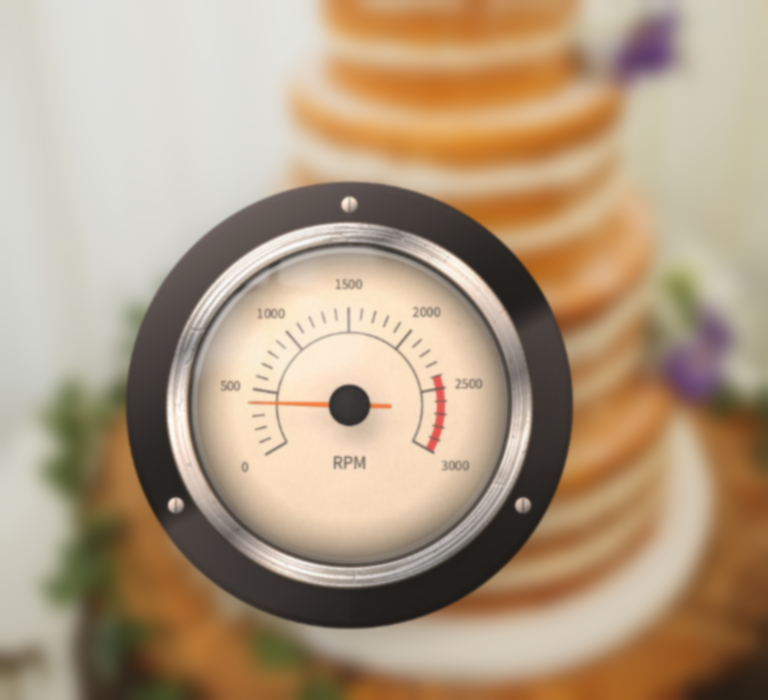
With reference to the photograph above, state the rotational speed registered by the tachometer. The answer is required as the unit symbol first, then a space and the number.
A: rpm 400
